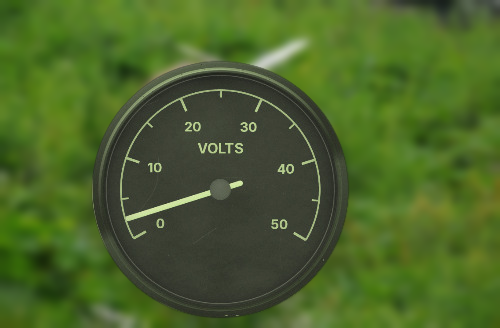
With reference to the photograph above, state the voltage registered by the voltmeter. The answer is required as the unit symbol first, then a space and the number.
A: V 2.5
